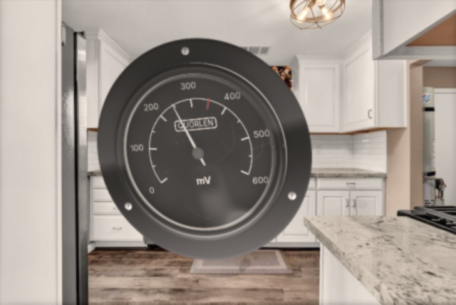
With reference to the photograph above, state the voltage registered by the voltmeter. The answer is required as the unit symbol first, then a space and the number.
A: mV 250
